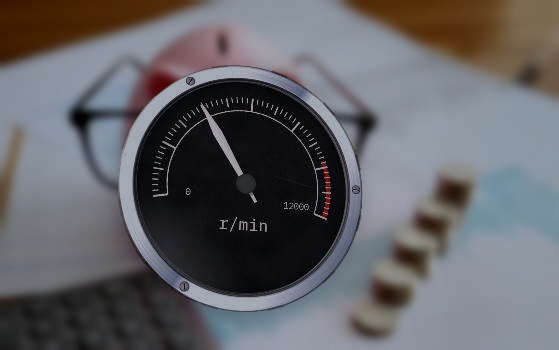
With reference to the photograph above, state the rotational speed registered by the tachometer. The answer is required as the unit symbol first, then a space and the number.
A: rpm 4000
